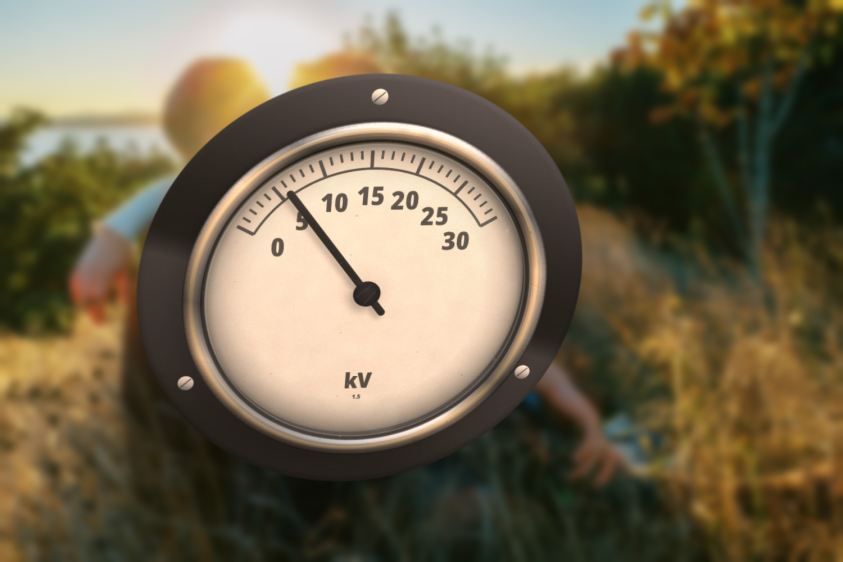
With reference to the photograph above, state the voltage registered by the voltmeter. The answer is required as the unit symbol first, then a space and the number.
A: kV 6
